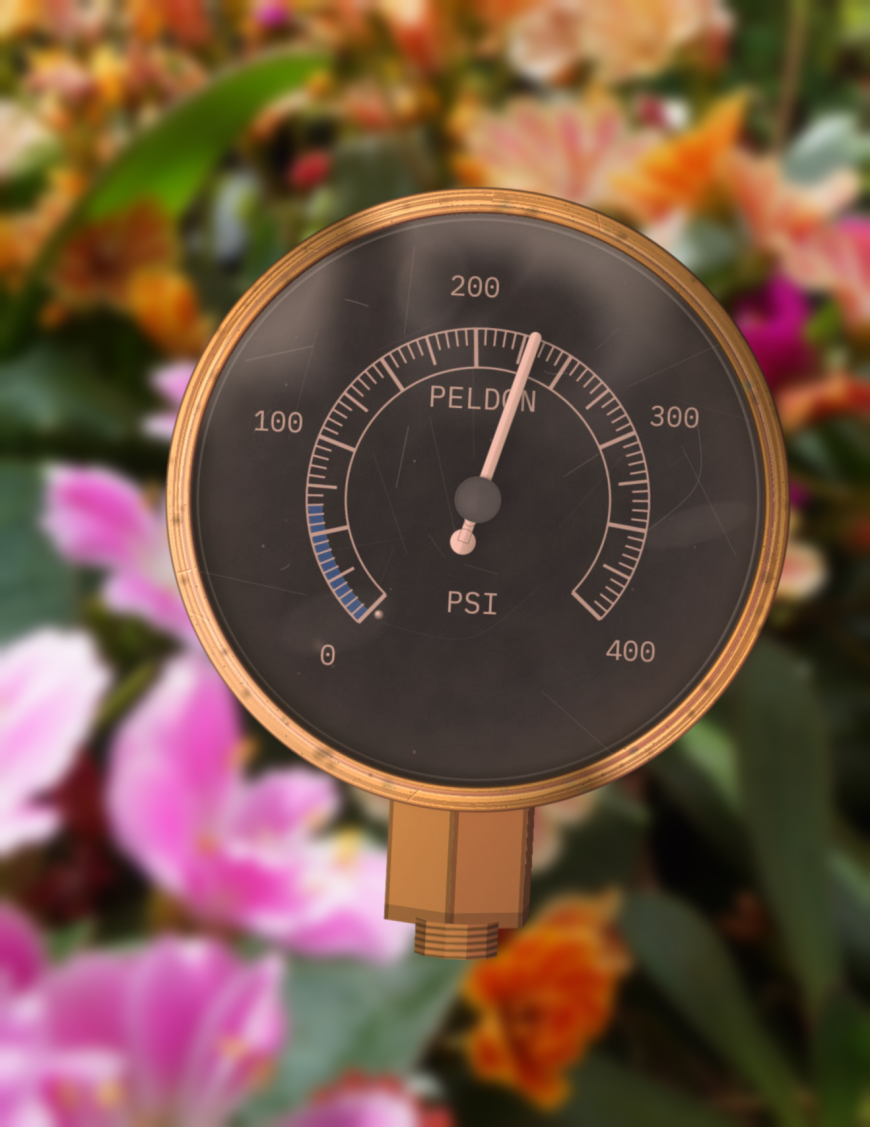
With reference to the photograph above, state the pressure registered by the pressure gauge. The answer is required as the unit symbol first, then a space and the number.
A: psi 230
